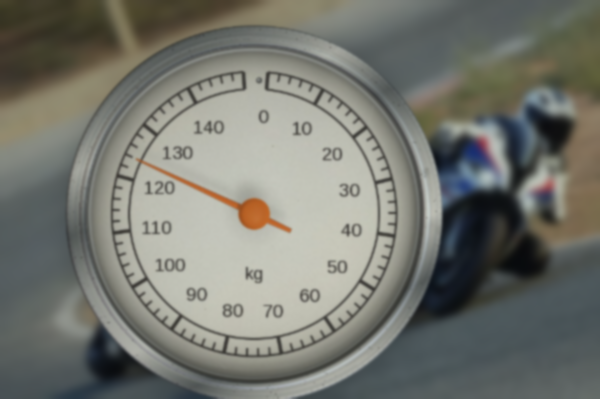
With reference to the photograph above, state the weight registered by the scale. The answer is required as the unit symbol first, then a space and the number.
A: kg 124
